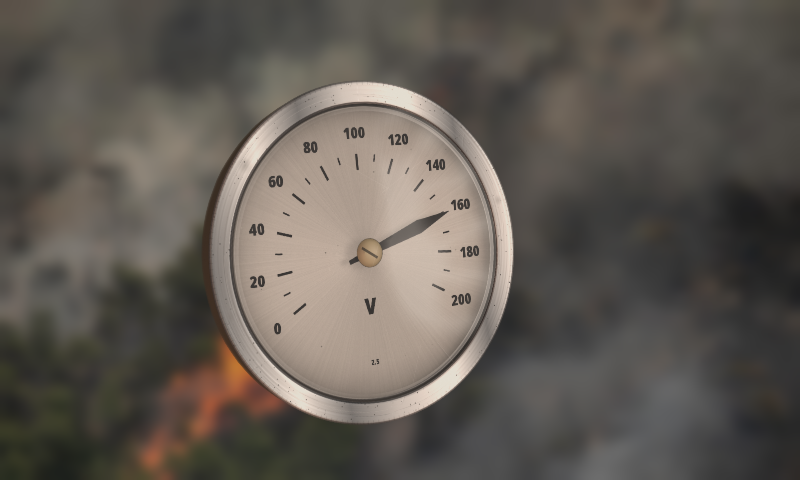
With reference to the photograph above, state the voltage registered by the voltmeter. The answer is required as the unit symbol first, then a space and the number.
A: V 160
